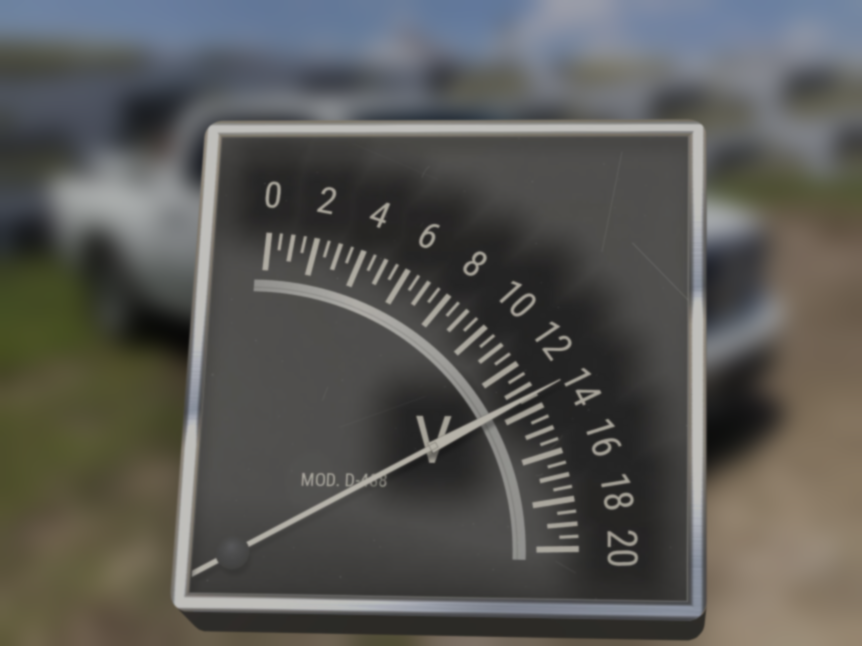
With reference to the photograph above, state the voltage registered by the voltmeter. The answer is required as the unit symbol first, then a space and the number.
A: V 13.5
